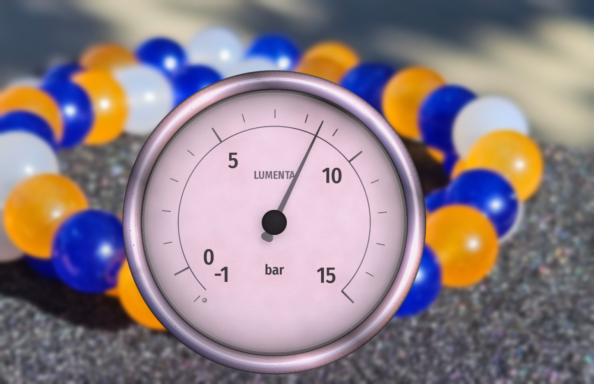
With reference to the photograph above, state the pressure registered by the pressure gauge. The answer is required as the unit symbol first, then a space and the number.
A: bar 8.5
